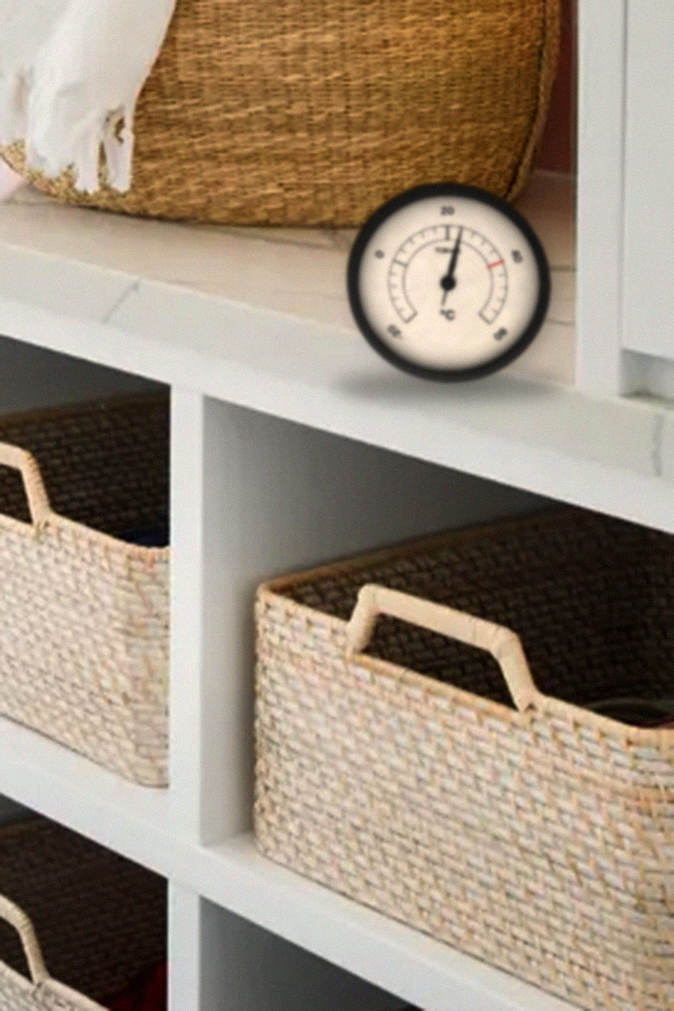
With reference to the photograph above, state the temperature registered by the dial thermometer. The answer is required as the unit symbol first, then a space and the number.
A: °C 24
